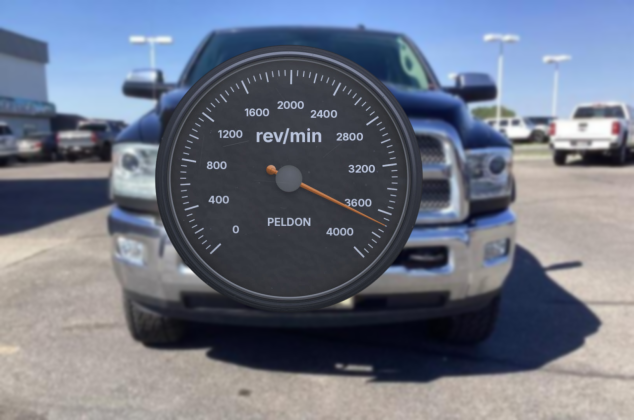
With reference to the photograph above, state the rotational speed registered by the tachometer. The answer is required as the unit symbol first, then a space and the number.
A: rpm 3700
